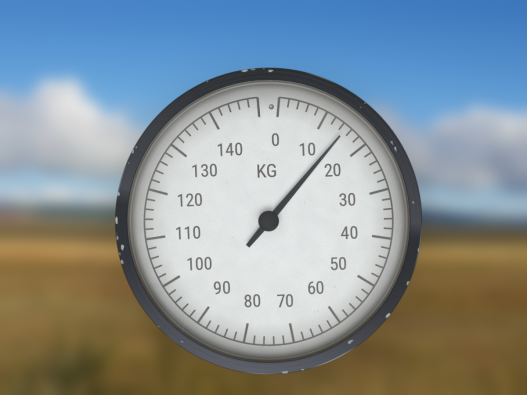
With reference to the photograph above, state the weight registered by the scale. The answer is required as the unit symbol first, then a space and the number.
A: kg 15
